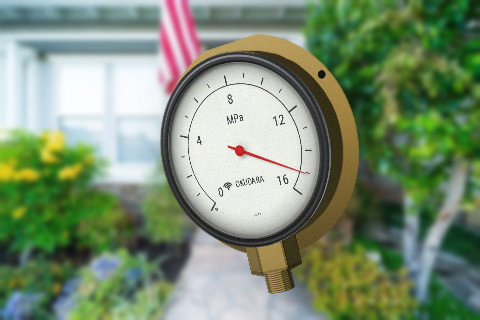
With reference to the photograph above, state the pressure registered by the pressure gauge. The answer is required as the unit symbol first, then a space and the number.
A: MPa 15
